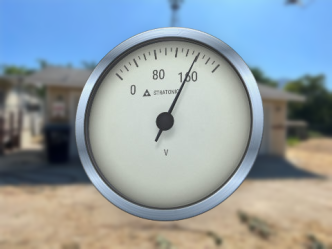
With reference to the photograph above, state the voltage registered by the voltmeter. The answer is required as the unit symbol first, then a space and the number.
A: V 160
